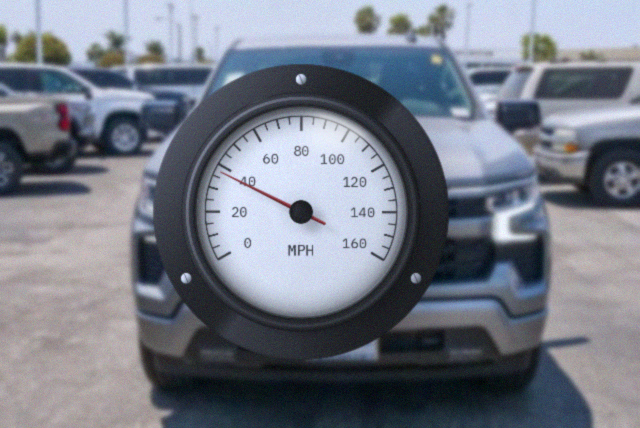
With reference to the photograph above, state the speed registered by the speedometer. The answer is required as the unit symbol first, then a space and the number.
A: mph 37.5
